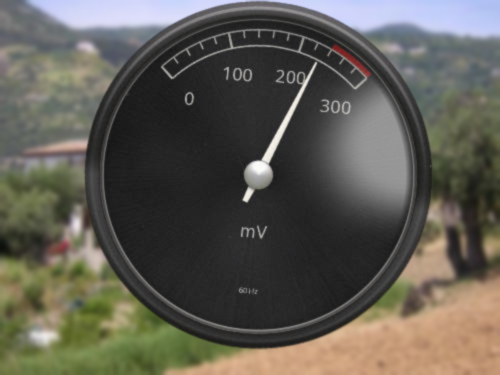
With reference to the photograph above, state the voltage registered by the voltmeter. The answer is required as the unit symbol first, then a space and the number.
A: mV 230
